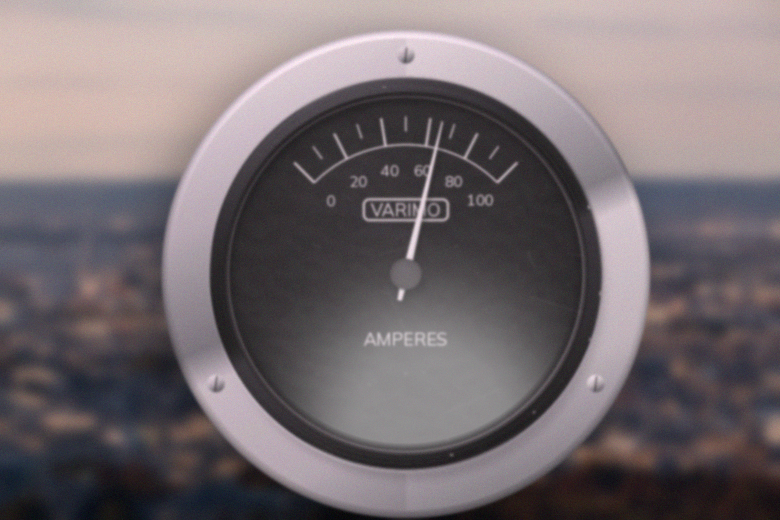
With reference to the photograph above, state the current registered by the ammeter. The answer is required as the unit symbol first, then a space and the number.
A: A 65
